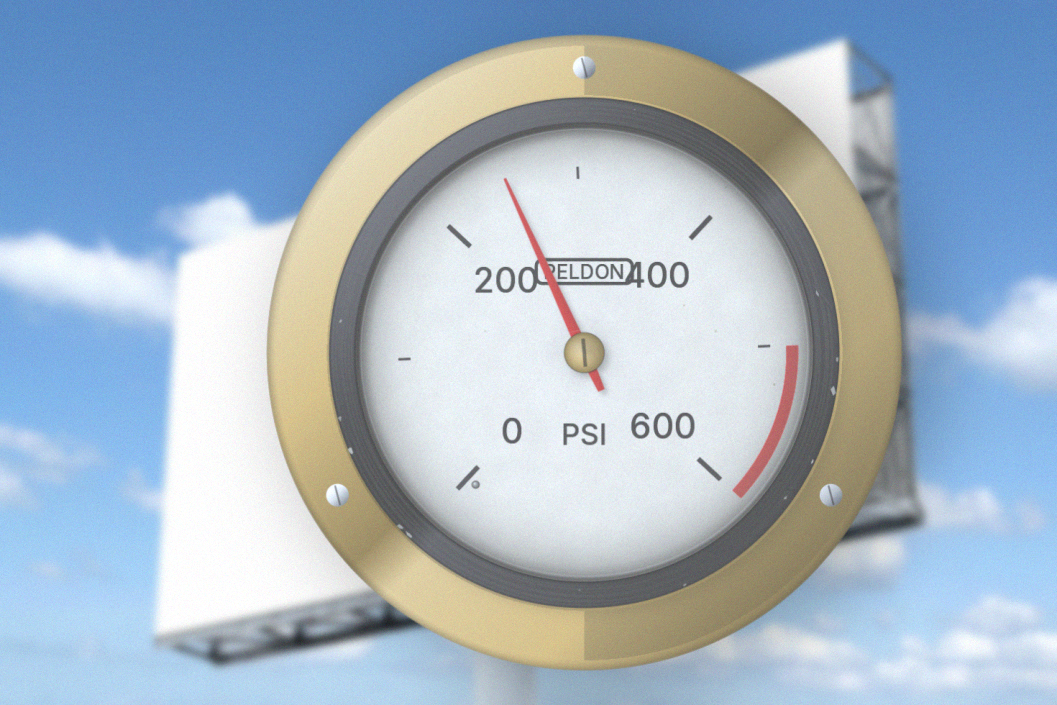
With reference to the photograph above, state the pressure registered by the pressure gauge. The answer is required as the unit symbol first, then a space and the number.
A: psi 250
